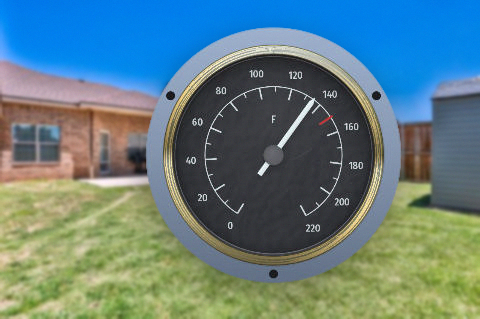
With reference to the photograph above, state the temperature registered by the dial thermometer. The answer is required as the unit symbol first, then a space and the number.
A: °F 135
